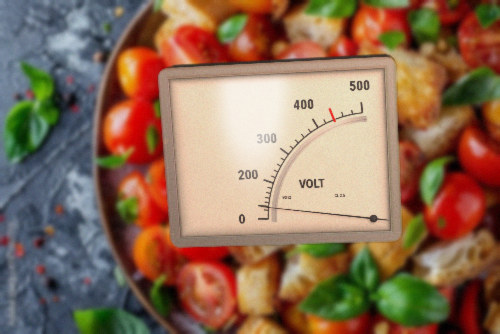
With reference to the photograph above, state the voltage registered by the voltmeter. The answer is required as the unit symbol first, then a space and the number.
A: V 100
